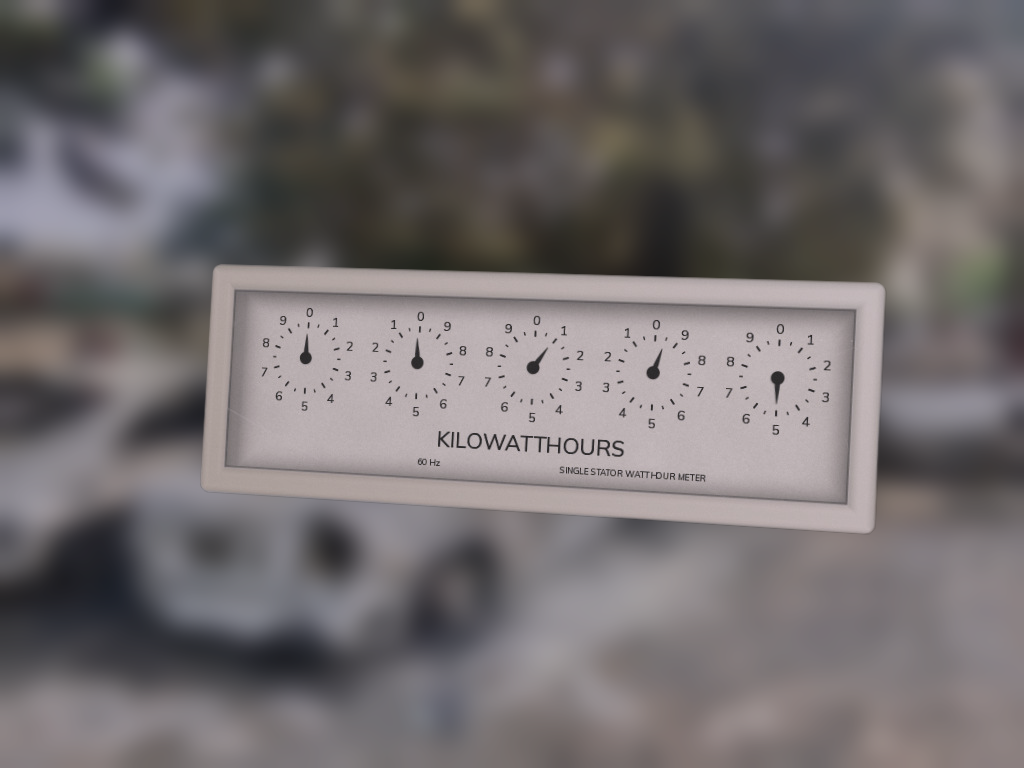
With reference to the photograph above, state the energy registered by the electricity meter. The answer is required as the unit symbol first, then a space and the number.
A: kWh 95
